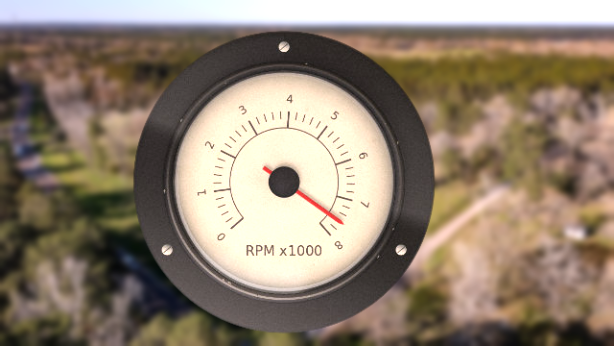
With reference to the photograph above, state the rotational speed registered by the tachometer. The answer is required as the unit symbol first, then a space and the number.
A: rpm 7600
